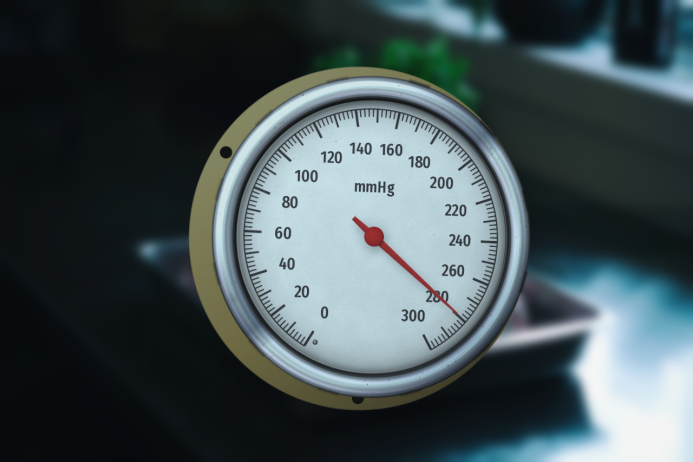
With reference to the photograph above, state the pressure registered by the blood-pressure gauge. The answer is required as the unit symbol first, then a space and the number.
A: mmHg 280
